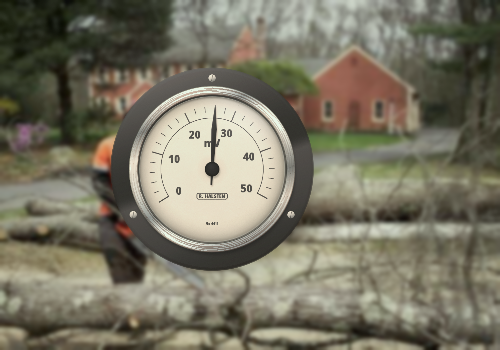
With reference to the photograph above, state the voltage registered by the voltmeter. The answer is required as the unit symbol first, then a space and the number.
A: mV 26
